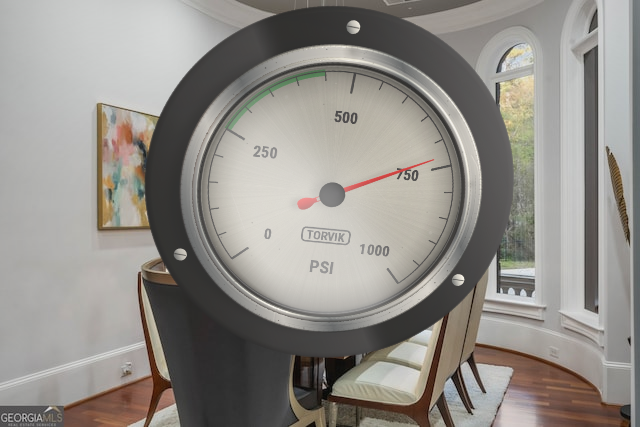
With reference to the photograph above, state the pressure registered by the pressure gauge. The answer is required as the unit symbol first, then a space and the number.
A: psi 725
